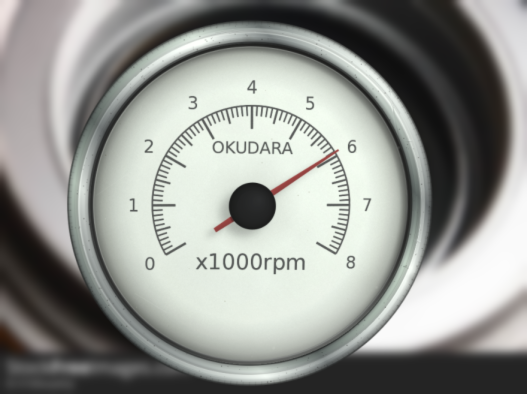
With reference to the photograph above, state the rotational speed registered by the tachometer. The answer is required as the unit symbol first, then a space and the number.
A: rpm 5900
